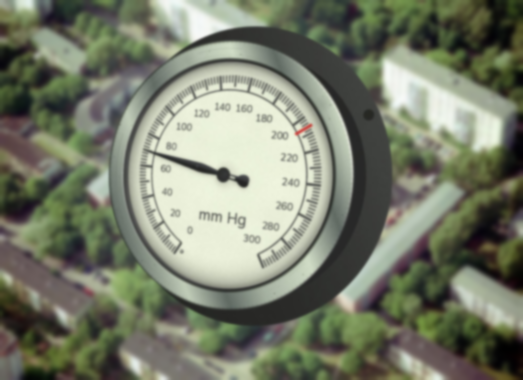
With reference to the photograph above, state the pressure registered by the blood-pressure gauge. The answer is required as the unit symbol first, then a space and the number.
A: mmHg 70
